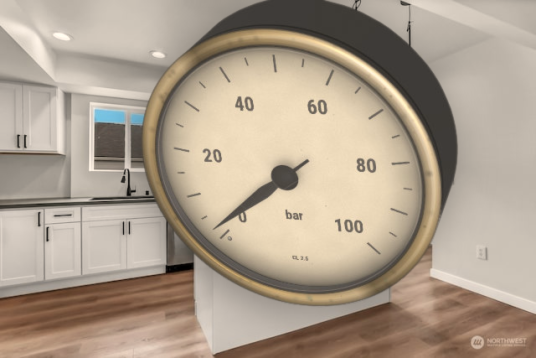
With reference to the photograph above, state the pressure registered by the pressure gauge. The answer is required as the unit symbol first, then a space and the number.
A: bar 2.5
